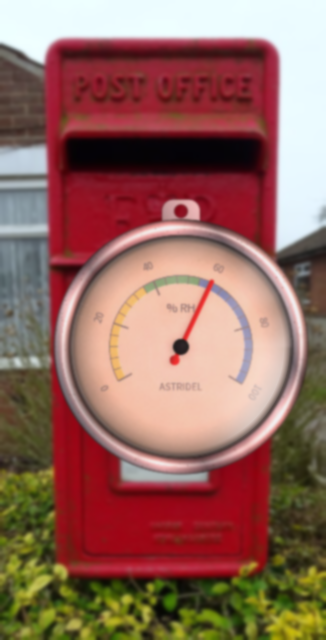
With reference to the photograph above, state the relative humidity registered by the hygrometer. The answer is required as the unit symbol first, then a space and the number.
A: % 60
